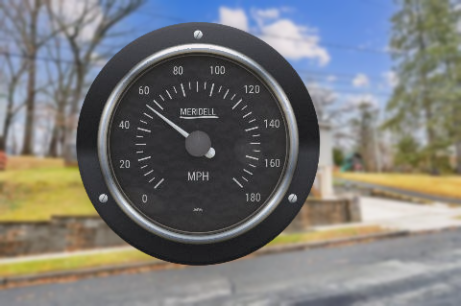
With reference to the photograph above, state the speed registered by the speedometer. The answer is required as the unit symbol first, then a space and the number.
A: mph 55
